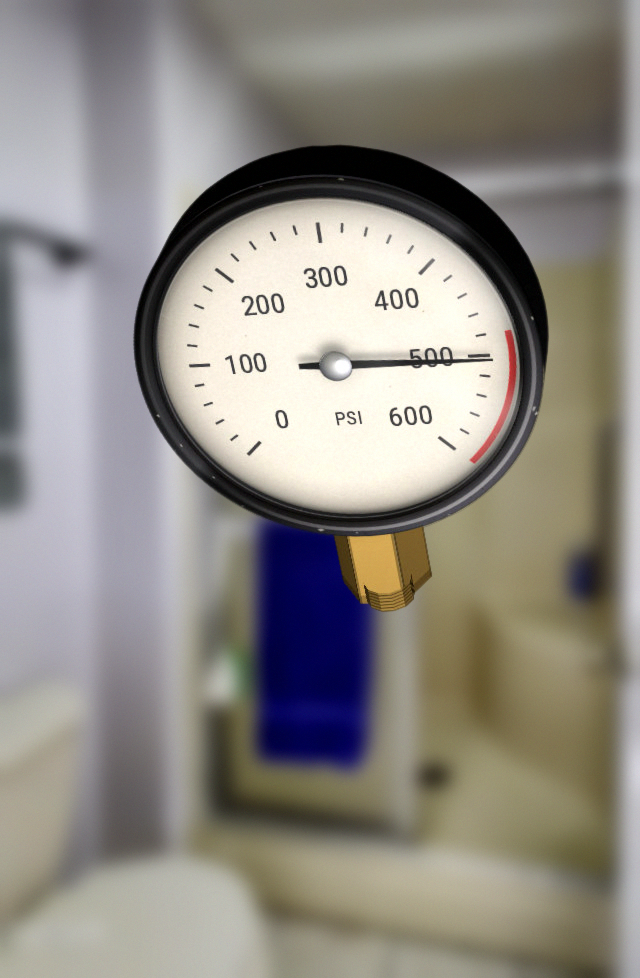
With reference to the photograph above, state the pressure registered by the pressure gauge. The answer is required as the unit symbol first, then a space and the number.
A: psi 500
